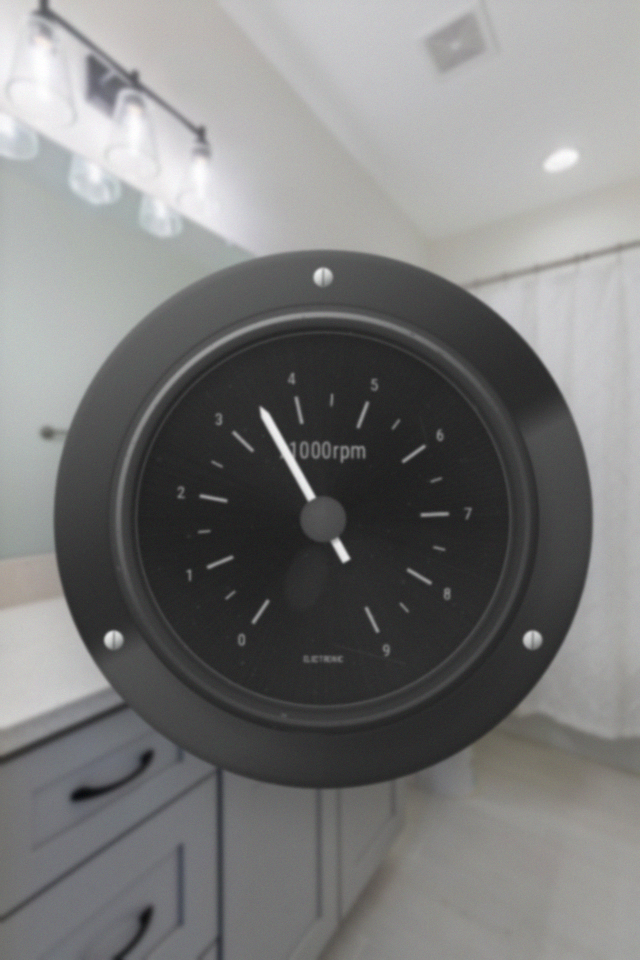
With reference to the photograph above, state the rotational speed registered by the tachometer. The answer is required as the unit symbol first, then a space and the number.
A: rpm 3500
